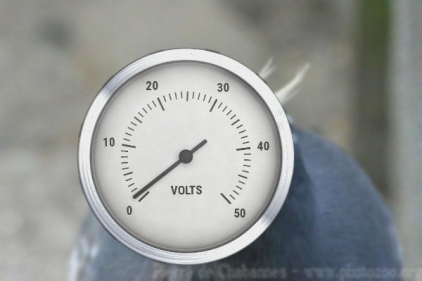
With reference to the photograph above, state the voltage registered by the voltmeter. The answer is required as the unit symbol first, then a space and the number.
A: V 1
